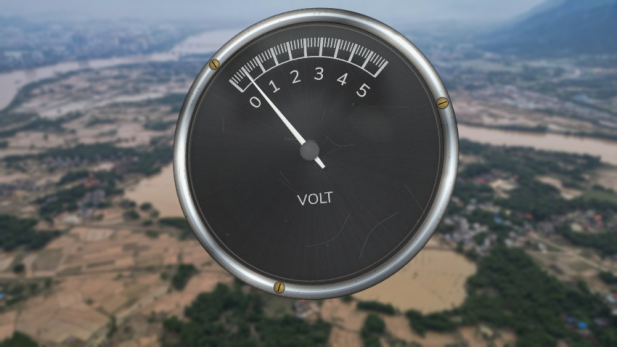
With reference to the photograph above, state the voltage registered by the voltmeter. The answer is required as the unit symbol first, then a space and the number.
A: V 0.5
